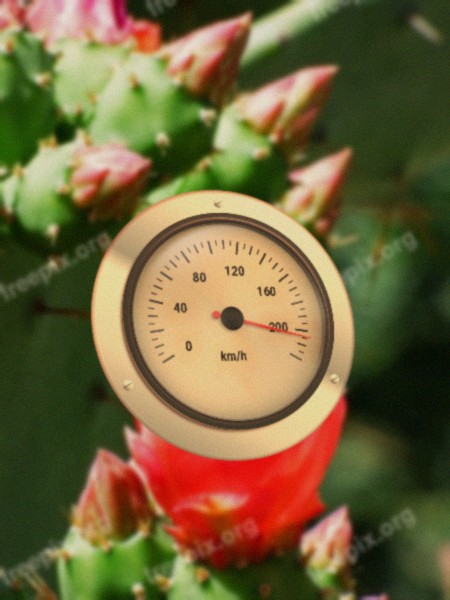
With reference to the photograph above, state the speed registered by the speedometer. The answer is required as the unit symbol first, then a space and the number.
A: km/h 205
